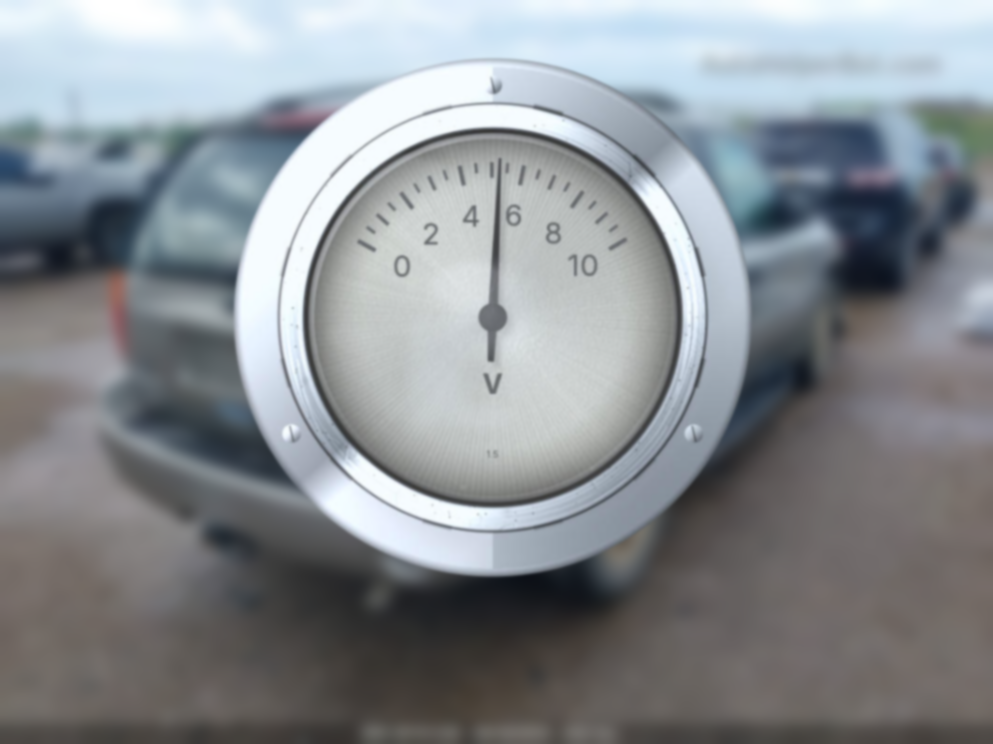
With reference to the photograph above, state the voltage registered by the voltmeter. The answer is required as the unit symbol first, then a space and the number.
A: V 5.25
